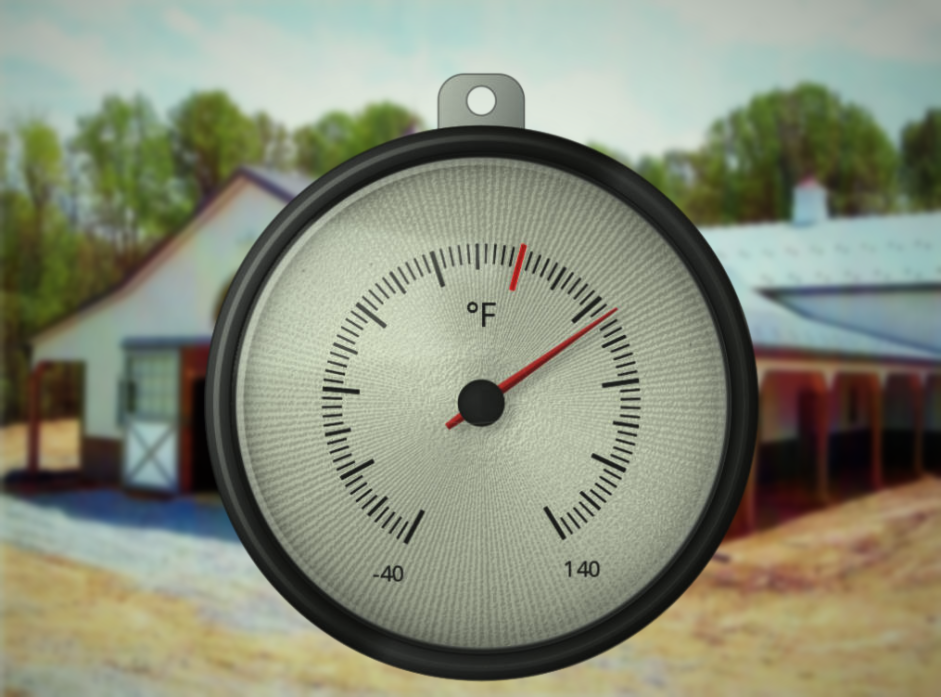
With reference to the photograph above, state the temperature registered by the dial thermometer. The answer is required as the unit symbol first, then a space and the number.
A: °F 84
